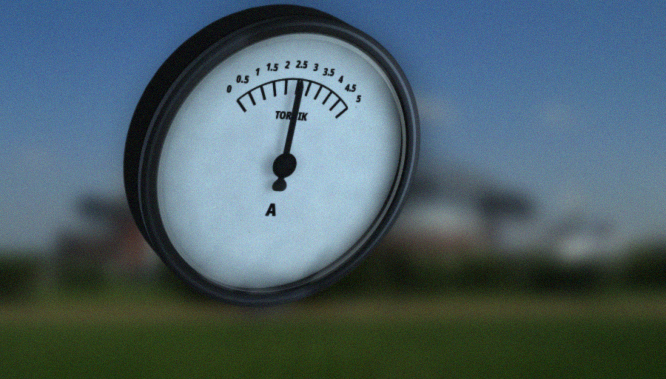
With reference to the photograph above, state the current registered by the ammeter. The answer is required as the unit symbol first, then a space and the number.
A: A 2.5
